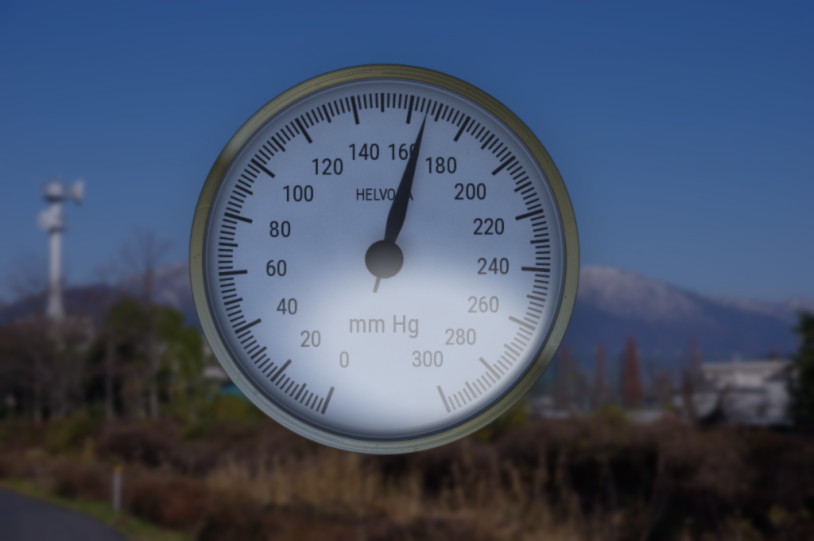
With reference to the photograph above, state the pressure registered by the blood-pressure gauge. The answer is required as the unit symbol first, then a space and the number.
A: mmHg 166
